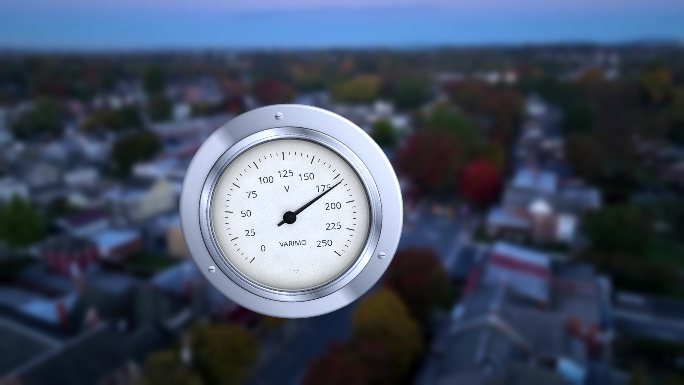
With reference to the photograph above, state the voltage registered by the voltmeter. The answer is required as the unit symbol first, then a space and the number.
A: V 180
